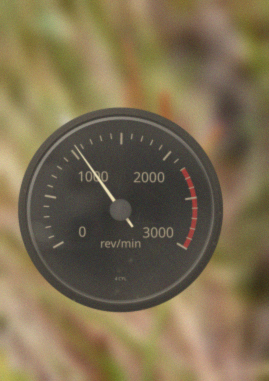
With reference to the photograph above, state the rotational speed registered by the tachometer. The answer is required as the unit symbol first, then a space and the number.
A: rpm 1050
